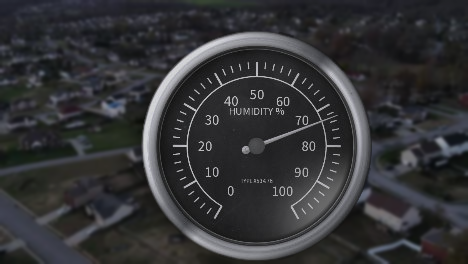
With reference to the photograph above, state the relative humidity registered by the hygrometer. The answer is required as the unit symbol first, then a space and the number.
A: % 73
